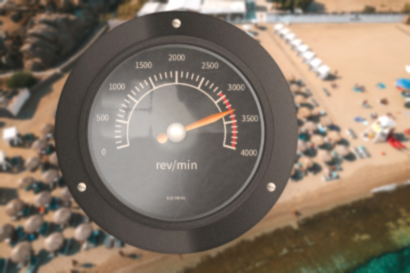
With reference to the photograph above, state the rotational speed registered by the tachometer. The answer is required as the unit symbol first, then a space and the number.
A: rpm 3300
